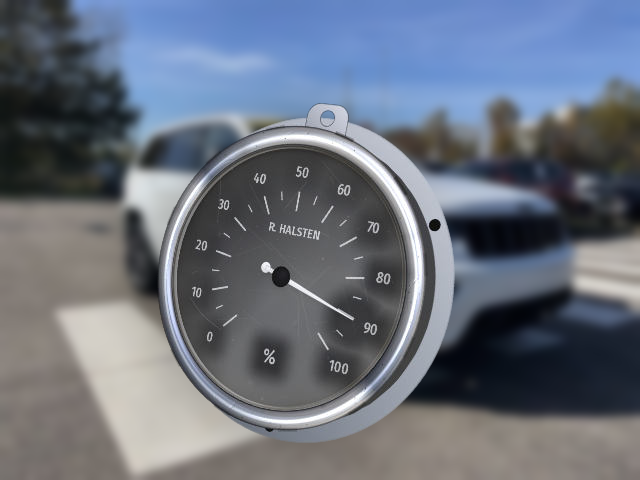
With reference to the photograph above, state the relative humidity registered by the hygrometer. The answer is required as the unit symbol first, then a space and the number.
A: % 90
